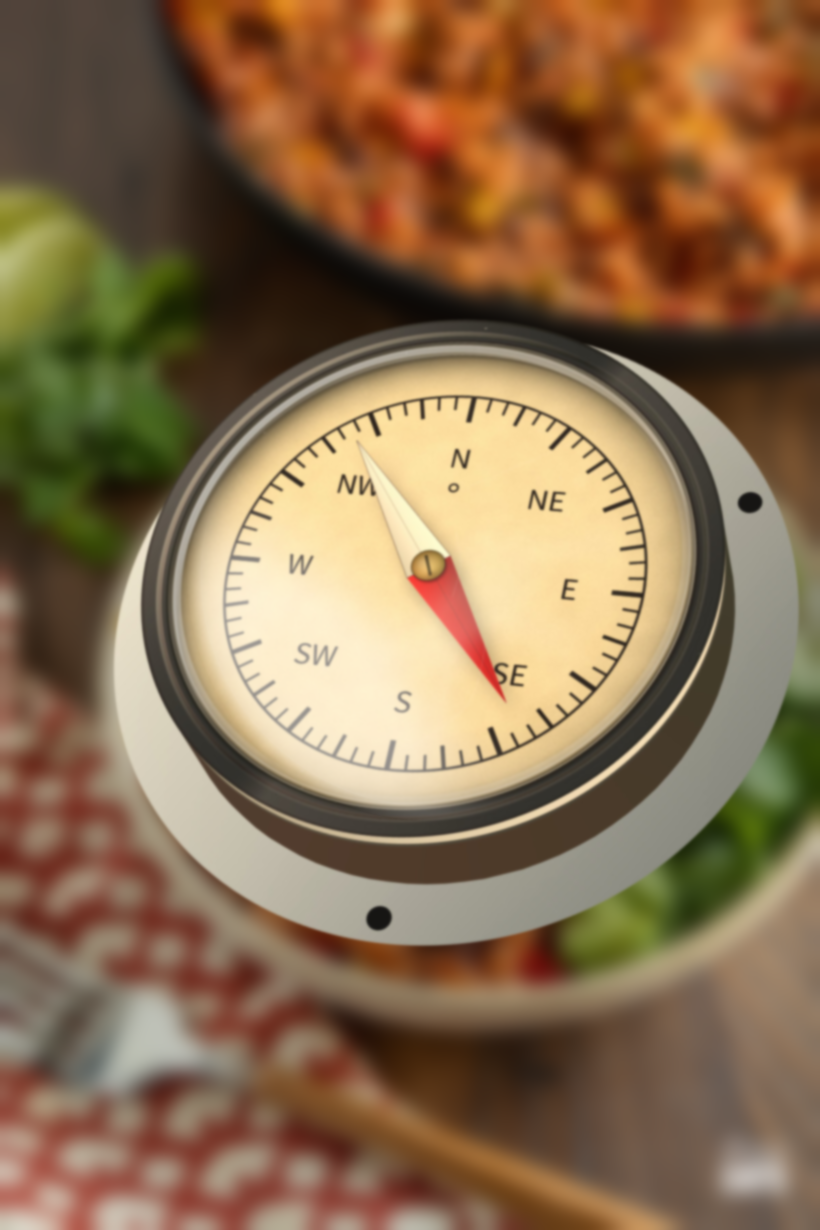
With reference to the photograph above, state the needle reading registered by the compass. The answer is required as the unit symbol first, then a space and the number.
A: ° 142.5
